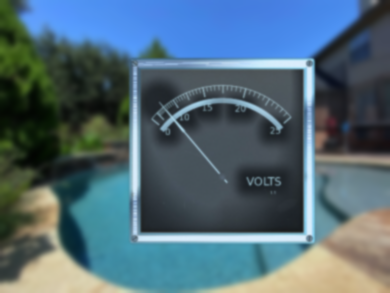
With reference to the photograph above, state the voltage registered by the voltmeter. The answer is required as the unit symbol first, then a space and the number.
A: V 7.5
